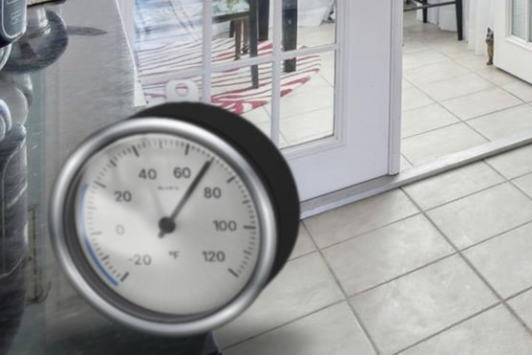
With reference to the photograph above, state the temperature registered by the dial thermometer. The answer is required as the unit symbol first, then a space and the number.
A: °F 70
